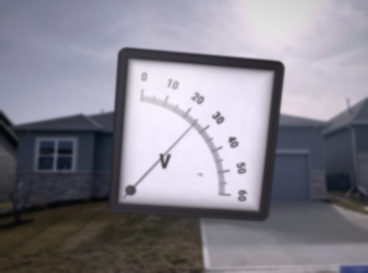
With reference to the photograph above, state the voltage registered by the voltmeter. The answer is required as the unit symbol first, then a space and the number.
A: V 25
